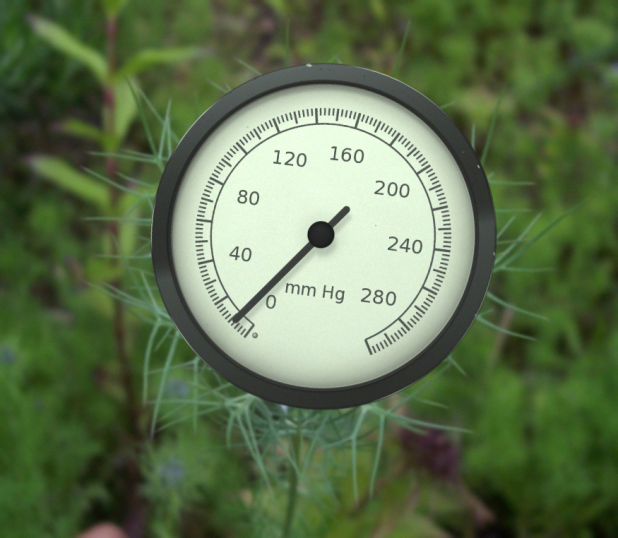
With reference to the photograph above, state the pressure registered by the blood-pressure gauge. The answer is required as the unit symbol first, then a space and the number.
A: mmHg 8
